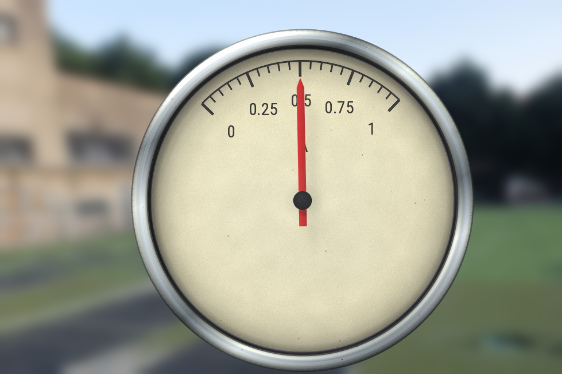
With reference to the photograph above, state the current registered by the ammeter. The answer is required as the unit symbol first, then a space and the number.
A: A 0.5
